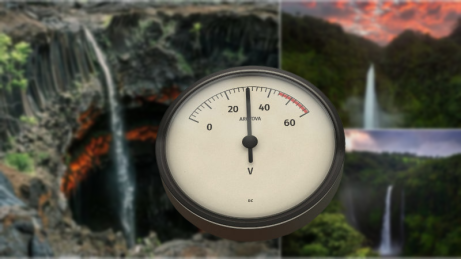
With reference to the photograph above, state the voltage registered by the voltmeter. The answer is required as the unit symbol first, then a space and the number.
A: V 30
